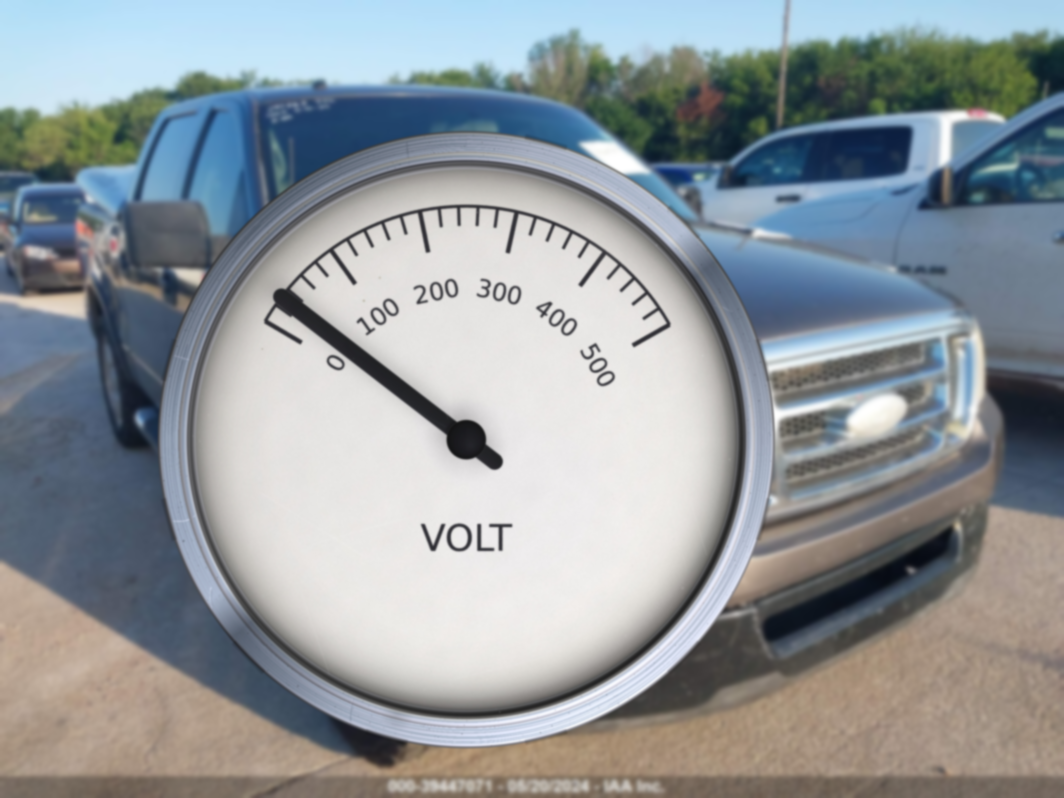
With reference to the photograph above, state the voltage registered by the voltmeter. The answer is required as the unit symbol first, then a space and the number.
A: V 30
